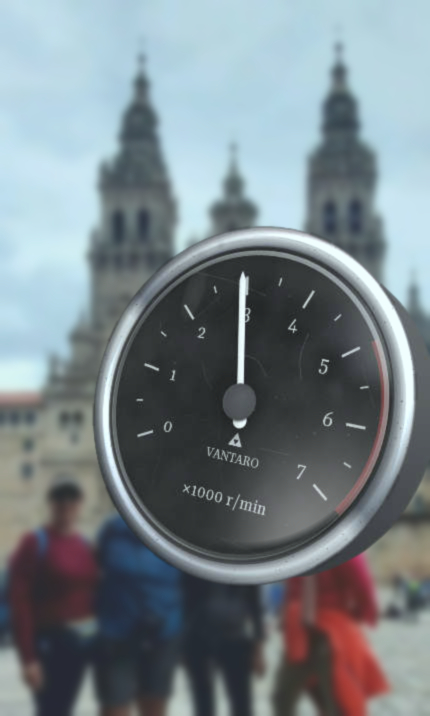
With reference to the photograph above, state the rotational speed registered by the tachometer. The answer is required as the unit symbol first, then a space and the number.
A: rpm 3000
